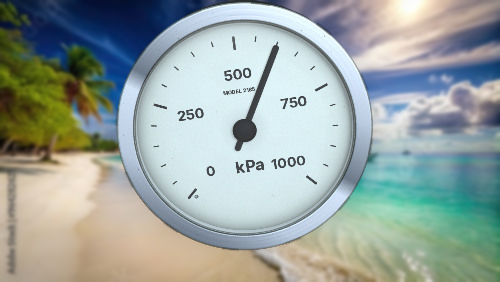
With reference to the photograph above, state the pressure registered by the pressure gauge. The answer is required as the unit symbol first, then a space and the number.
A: kPa 600
